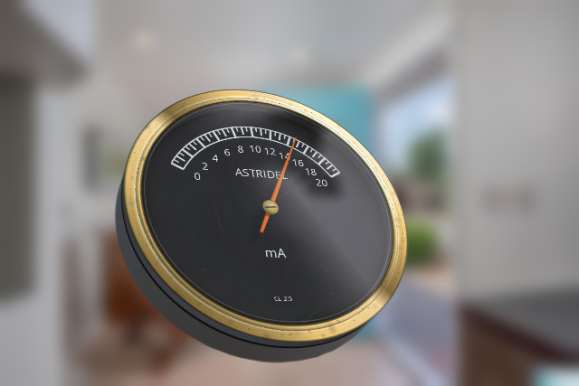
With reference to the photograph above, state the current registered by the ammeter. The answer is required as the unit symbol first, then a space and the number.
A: mA 14.5
